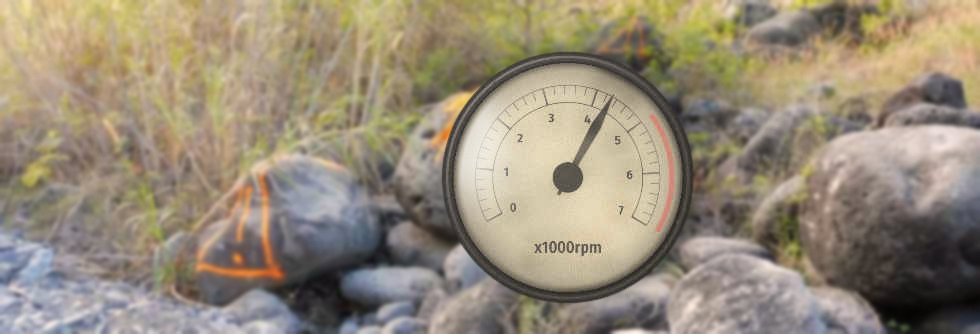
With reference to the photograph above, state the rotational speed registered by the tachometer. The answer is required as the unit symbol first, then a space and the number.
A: rpm 4300
